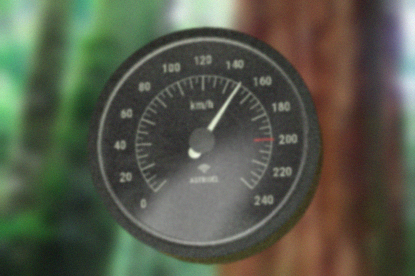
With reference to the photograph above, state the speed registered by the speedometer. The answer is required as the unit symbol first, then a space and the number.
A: km/h 150
